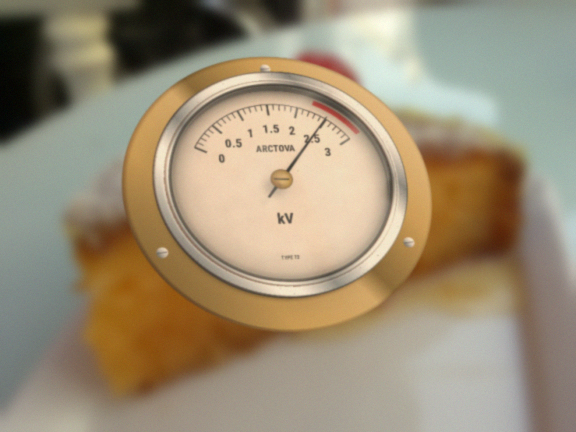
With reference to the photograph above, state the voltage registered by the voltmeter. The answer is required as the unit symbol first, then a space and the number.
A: kV 2.5
